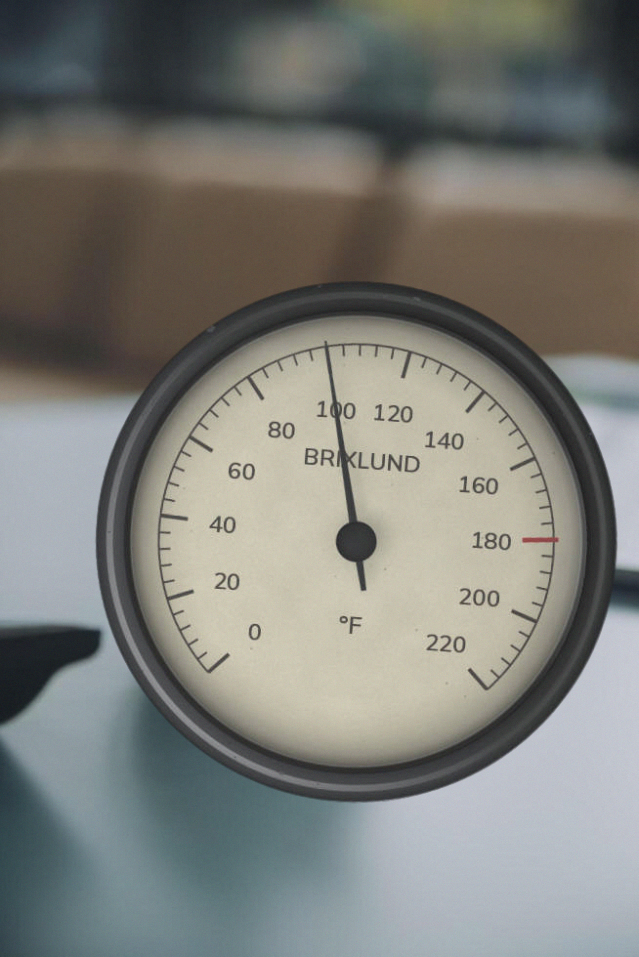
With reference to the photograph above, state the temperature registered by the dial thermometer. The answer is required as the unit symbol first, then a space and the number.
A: °F 100
